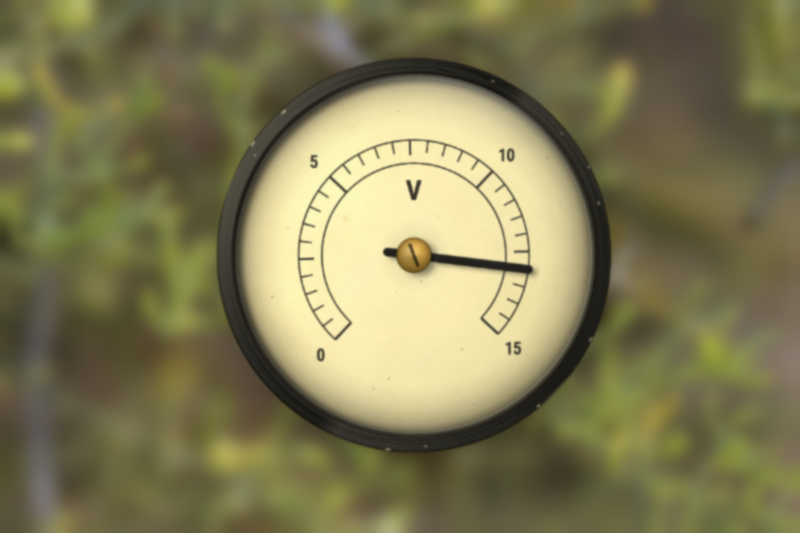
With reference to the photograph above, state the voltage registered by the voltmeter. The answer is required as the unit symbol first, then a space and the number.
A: V 13
